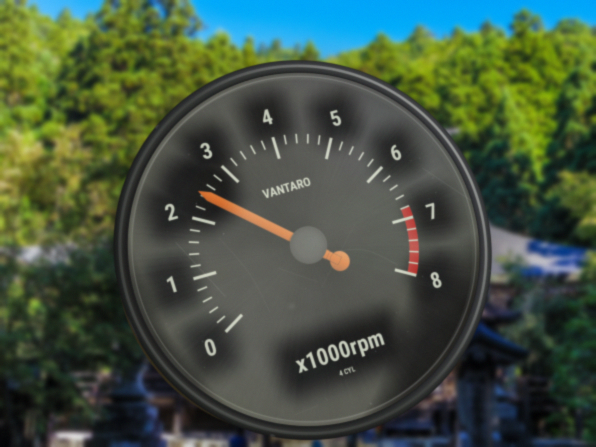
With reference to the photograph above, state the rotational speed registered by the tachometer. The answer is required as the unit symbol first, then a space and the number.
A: rpm 2400
